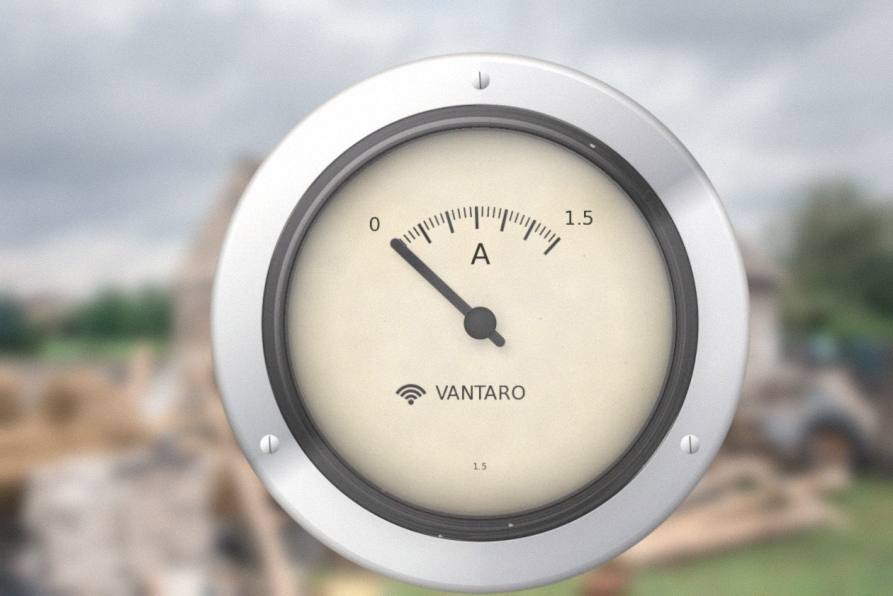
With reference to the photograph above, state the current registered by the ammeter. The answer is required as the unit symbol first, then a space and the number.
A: A 0
